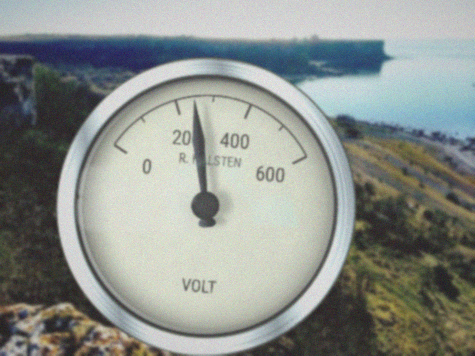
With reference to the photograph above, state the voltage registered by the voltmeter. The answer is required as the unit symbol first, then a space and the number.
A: V 250
